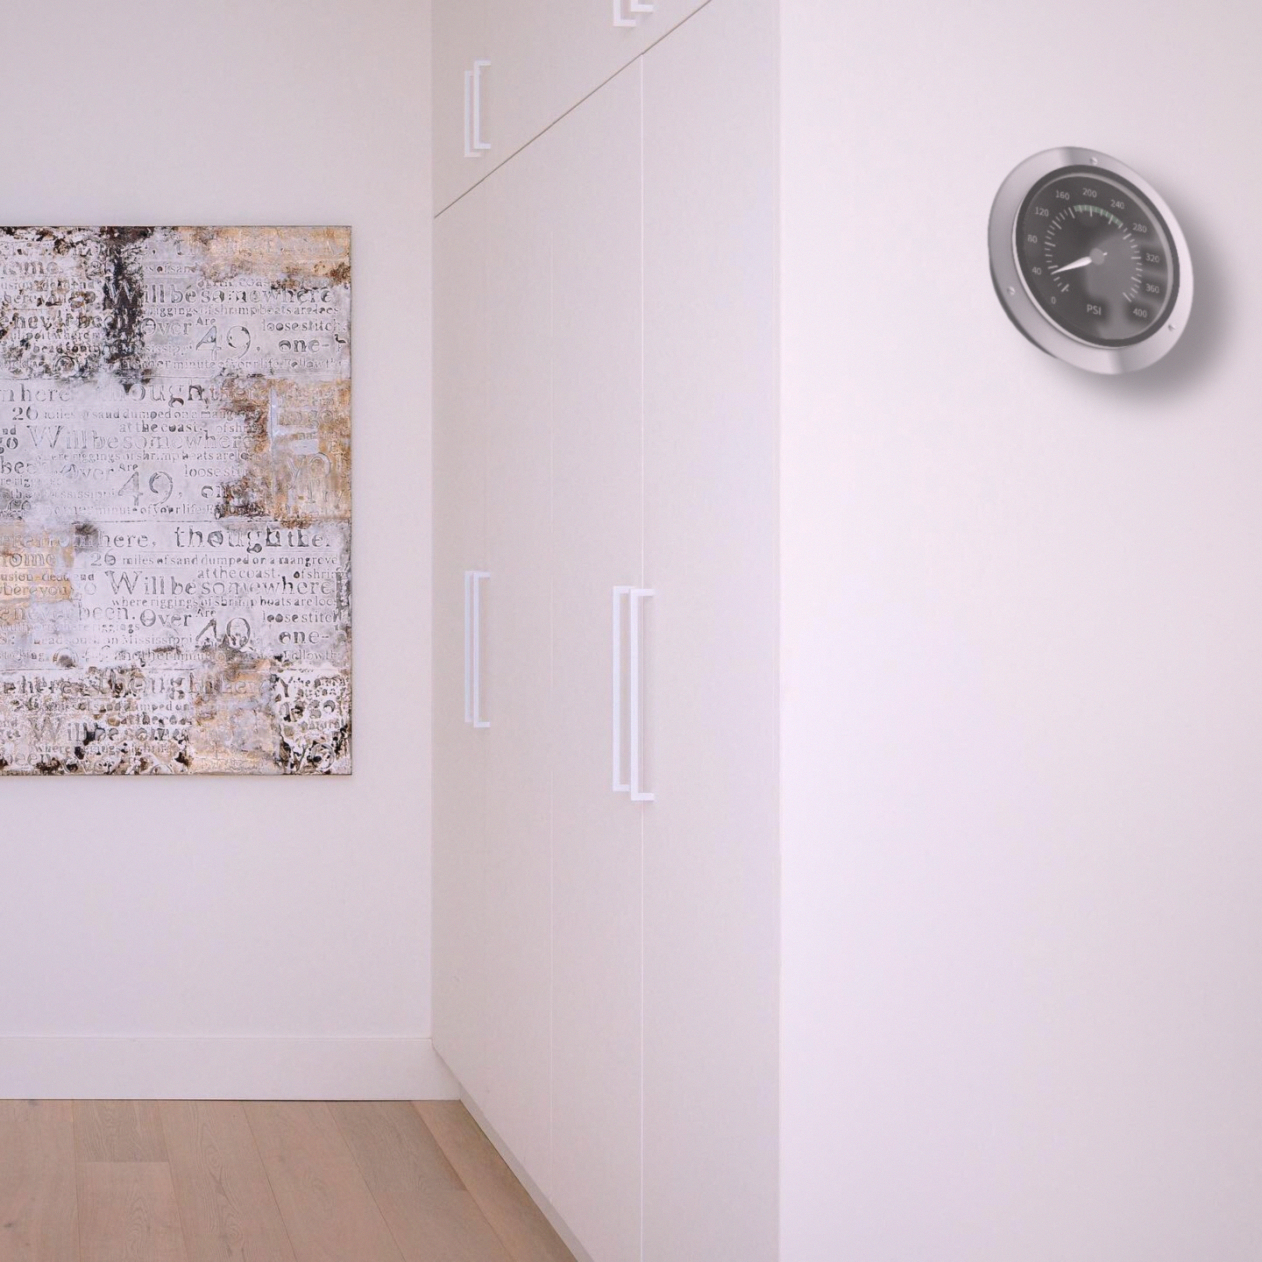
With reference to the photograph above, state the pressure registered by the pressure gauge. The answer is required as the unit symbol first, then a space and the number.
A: psi 30
